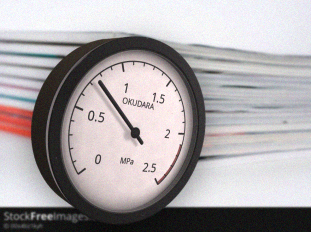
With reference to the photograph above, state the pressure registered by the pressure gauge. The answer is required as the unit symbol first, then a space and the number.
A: MPa 0.75
